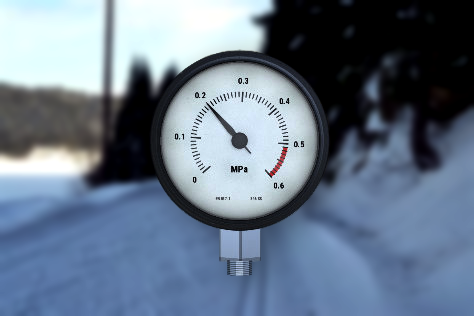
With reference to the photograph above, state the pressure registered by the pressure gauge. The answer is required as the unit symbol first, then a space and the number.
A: MPa 0.2
